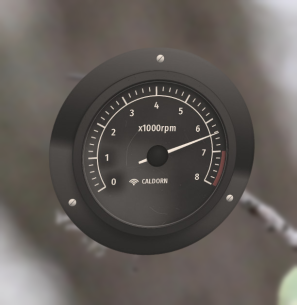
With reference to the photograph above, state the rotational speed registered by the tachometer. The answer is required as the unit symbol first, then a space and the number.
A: rpm 6400
